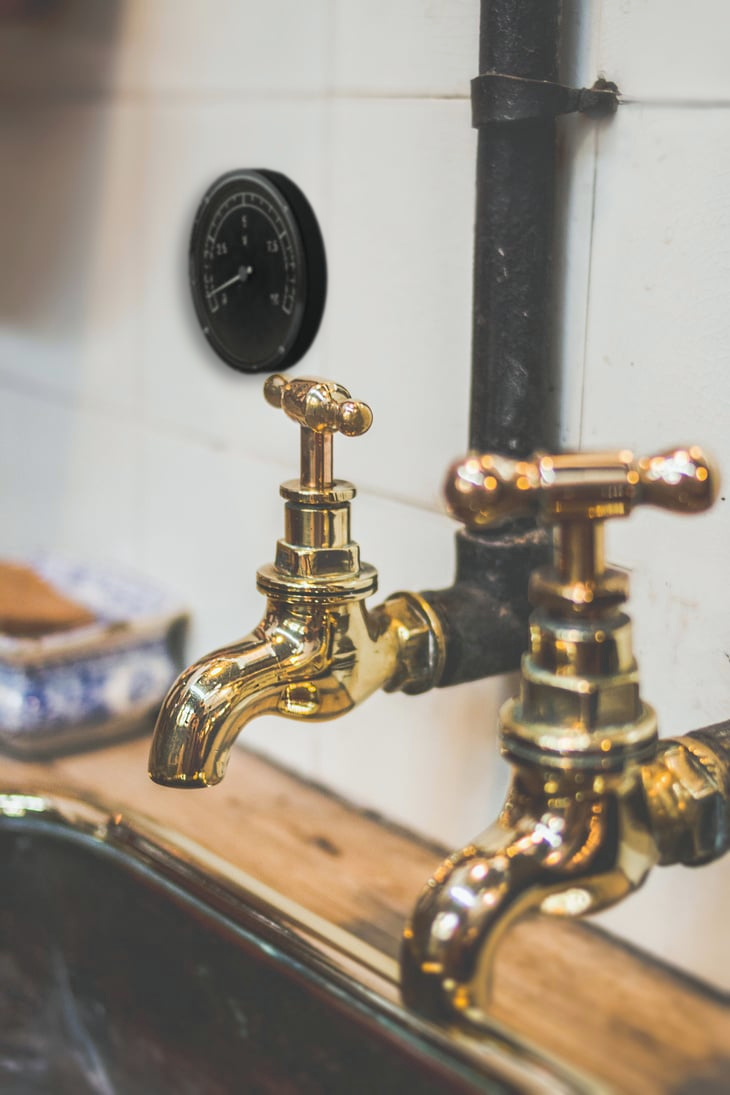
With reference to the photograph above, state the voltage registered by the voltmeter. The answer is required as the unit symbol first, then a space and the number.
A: V 0.5
